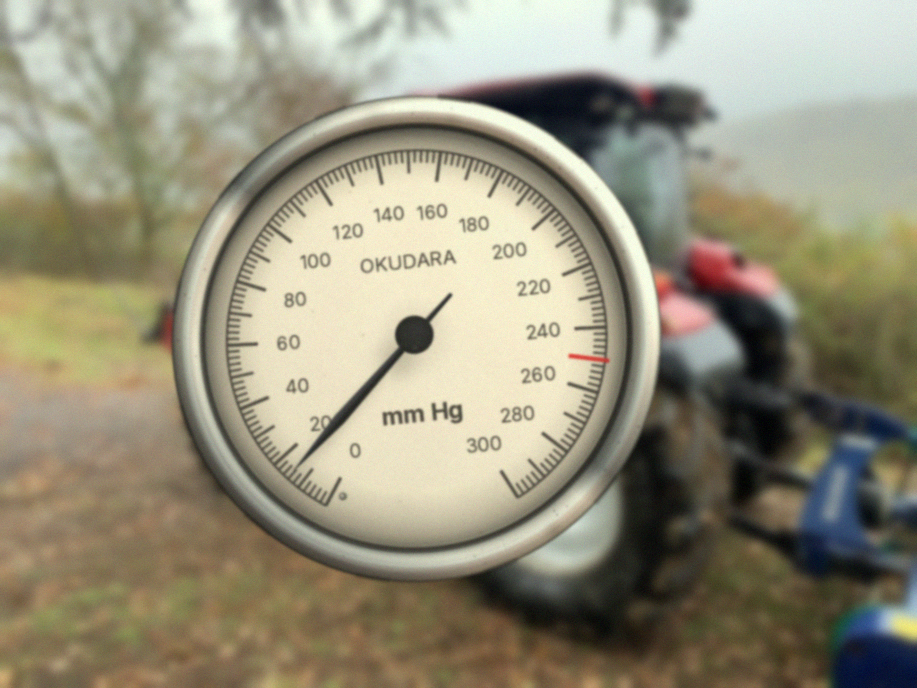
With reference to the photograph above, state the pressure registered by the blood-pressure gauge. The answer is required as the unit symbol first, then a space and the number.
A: mmHg 14
